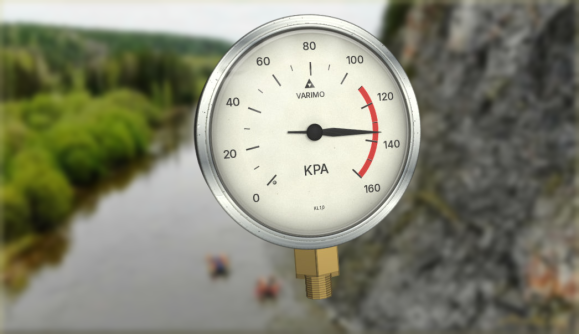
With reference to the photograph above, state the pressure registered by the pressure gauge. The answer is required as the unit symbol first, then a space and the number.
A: kPa 135
